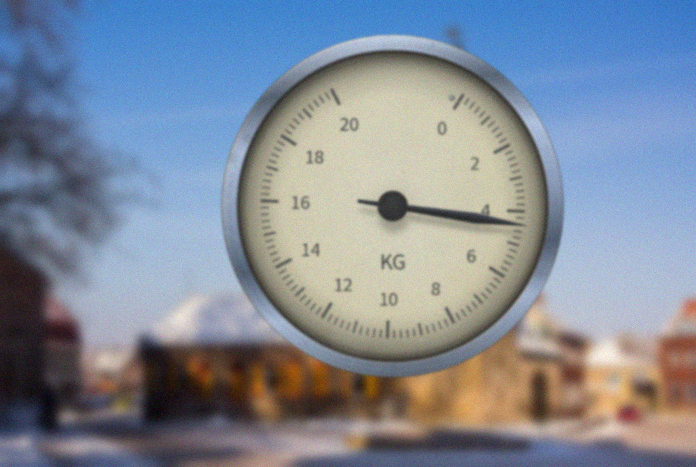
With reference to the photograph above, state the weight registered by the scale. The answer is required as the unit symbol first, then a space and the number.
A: kg 4.4
